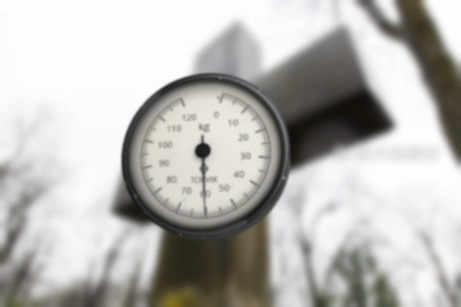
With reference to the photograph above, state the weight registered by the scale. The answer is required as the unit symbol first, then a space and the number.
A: kg 60
